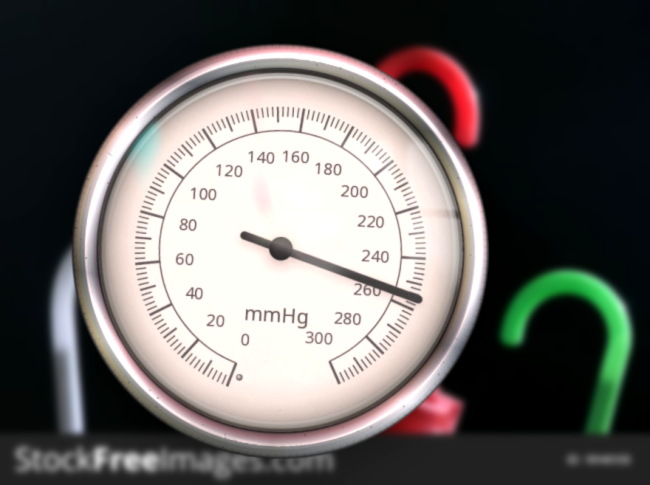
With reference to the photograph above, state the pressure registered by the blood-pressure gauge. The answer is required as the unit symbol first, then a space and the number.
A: mmHg 256
